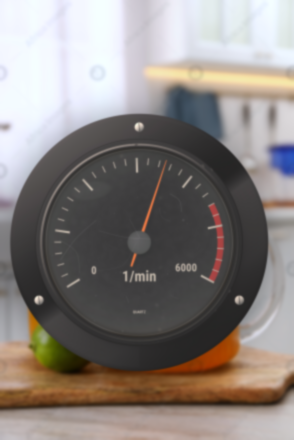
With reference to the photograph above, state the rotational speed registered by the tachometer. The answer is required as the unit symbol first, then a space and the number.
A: rpm 3500
